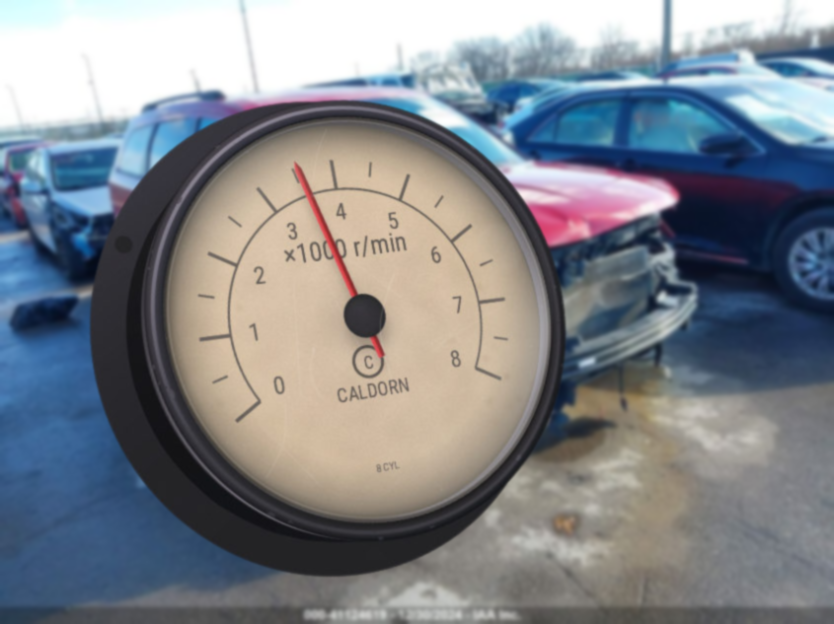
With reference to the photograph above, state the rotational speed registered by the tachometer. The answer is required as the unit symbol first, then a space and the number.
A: rpm 3500
